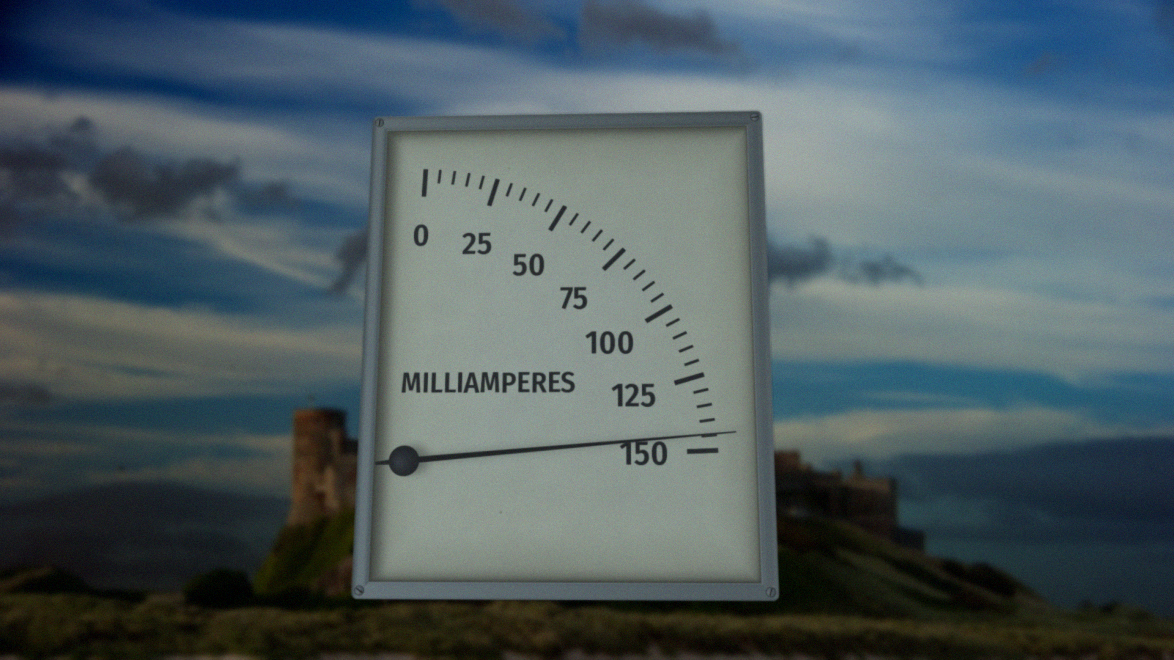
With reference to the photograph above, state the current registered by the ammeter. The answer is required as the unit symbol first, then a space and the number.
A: mA 145
